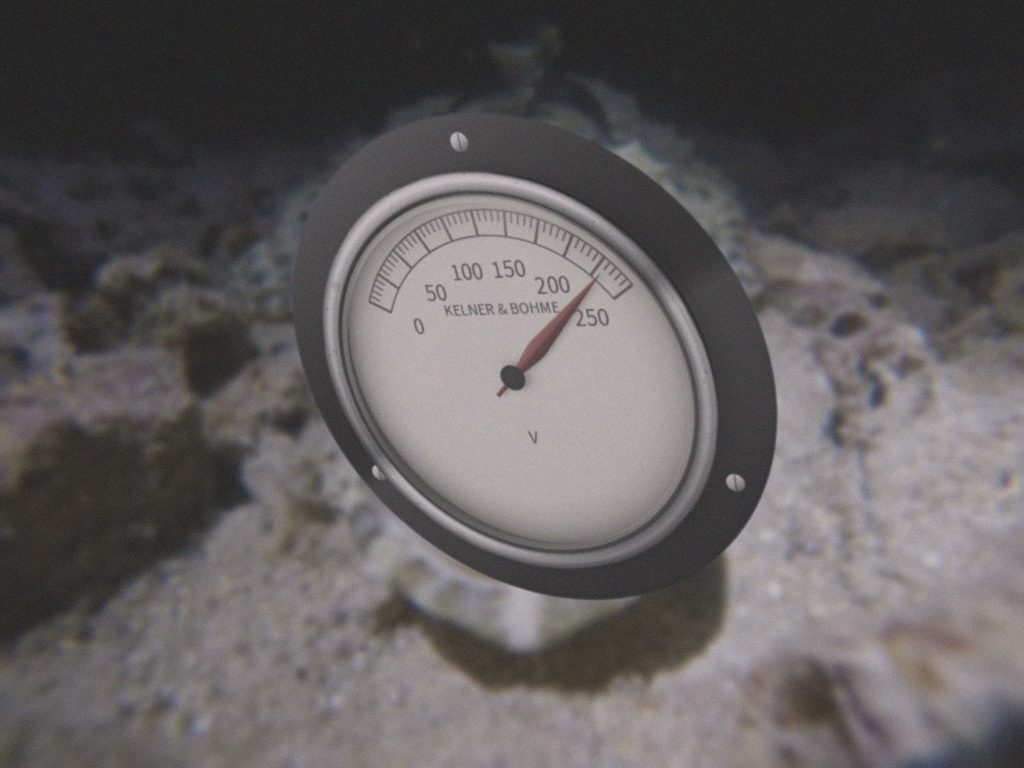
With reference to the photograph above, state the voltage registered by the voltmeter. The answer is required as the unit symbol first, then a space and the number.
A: V 230
